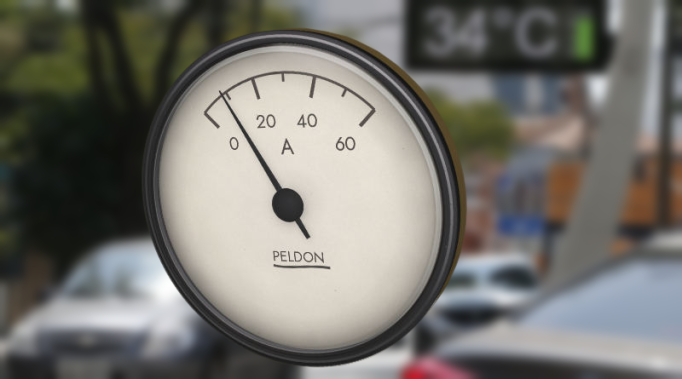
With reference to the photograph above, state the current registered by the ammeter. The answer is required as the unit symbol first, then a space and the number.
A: A 10
